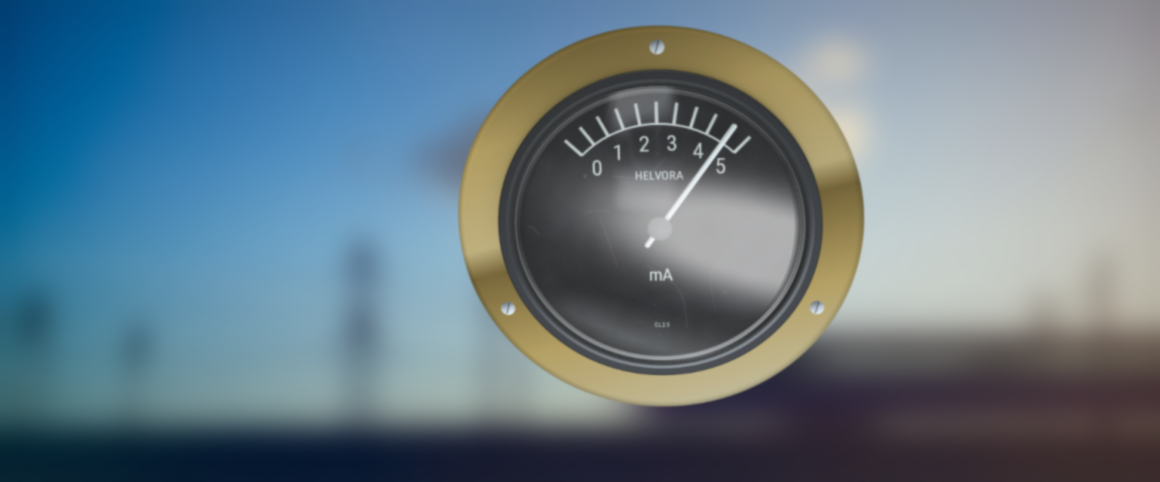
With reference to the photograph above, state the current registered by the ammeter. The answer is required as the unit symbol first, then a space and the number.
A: mA 4.5
